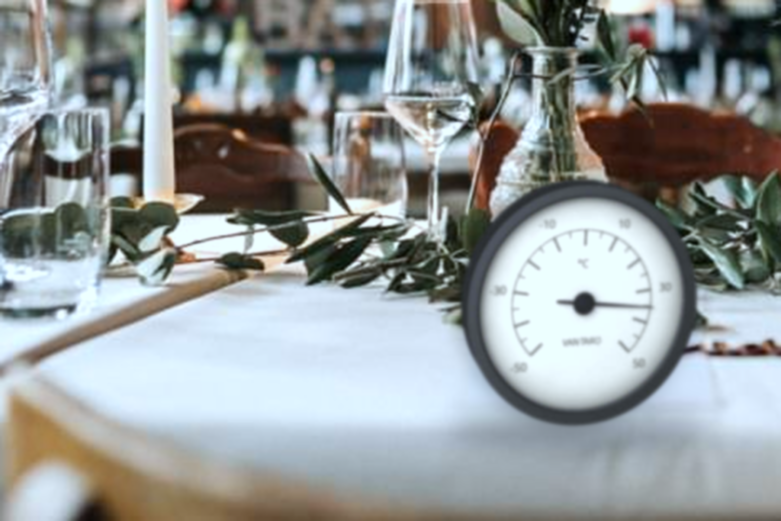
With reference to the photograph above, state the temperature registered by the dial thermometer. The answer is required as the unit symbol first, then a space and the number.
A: °C 35
